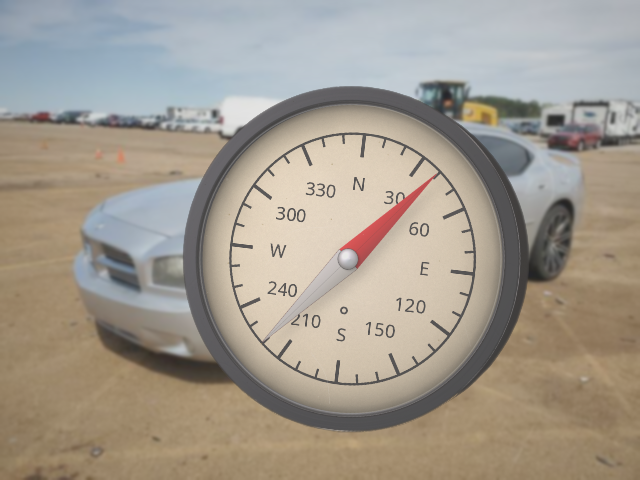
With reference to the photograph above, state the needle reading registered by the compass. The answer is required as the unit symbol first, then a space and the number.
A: ° 40
